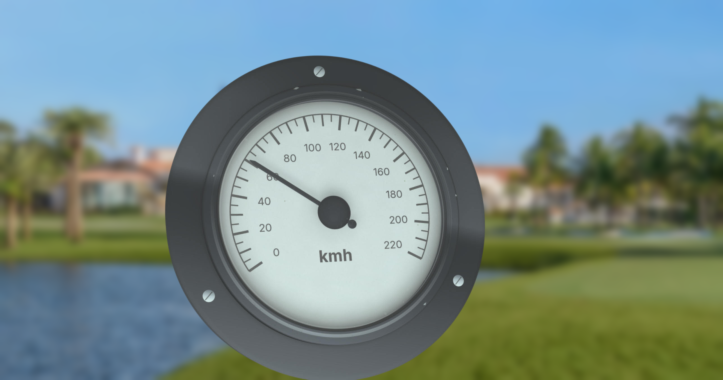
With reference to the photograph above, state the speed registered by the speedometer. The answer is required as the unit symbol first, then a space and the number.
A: km/h 60
